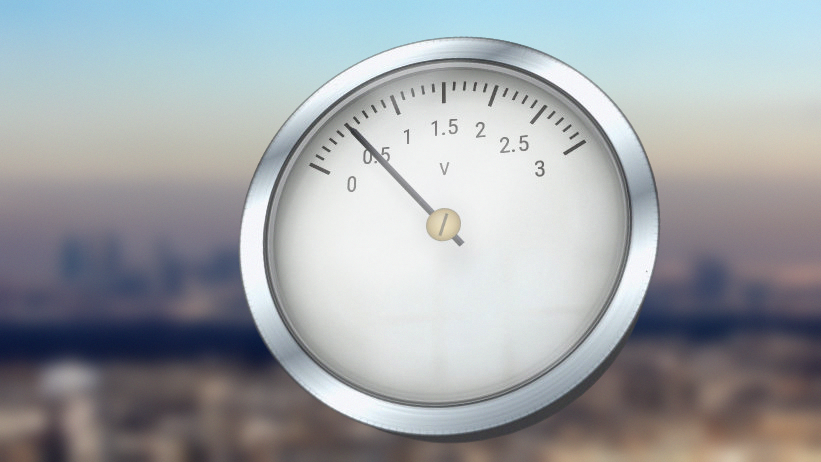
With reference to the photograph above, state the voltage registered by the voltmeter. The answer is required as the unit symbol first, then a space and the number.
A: V 0.5
